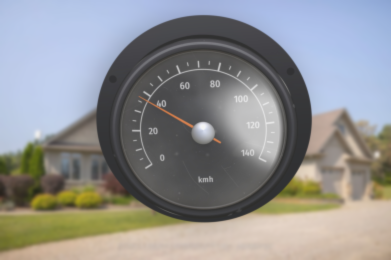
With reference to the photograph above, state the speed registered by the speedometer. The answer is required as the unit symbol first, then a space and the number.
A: km/h 37.5
